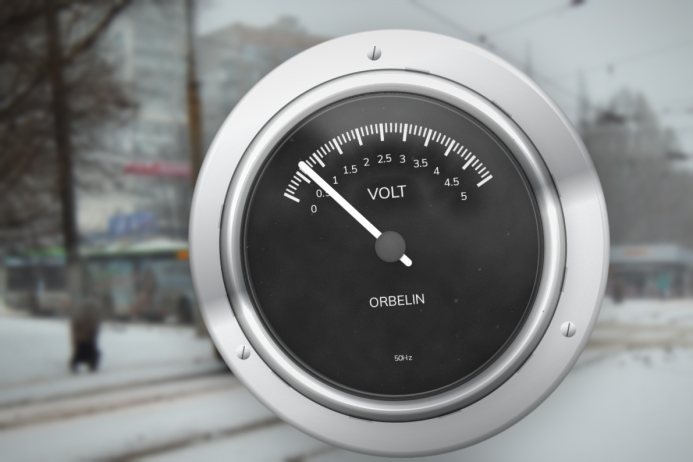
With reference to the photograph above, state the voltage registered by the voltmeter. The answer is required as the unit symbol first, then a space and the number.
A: V 0.7
